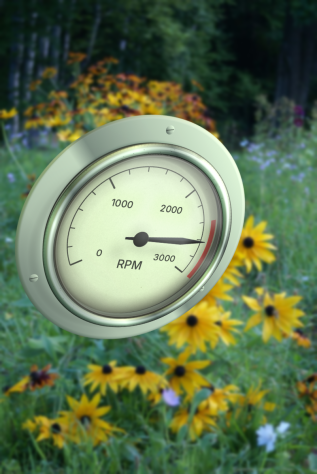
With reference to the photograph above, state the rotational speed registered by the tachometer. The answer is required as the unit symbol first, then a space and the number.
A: rpm 2600
